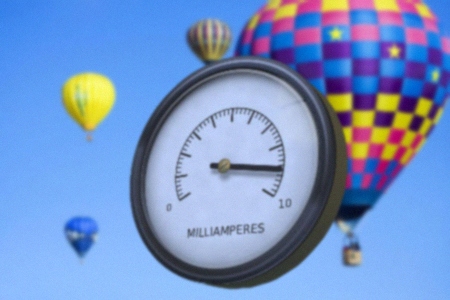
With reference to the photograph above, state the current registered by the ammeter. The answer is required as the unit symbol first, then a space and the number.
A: mA 9
